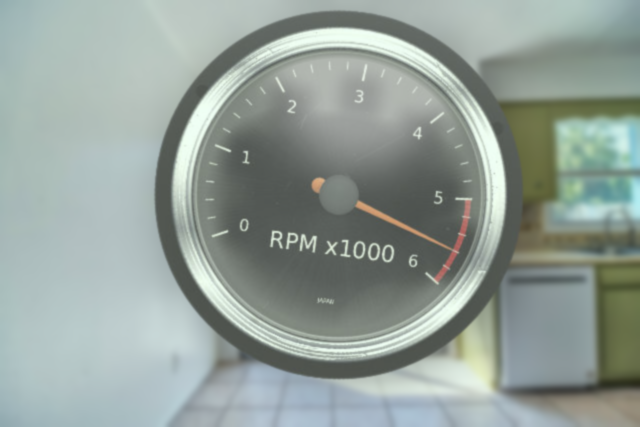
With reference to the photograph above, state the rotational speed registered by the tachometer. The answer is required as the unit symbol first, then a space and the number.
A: rpm 5600
